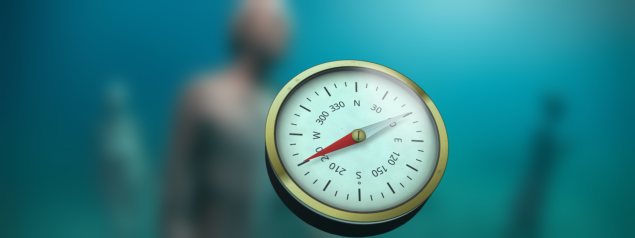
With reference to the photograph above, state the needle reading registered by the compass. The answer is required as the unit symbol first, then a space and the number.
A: ° 240
